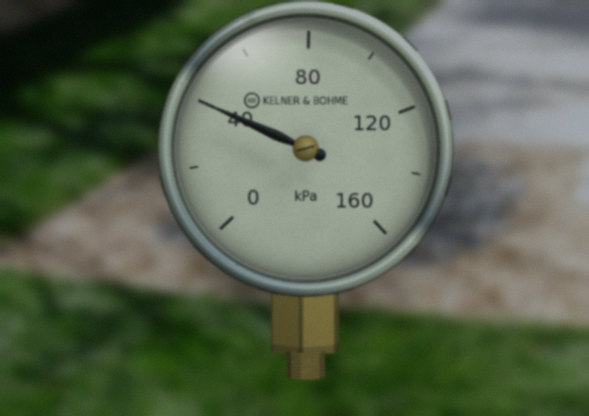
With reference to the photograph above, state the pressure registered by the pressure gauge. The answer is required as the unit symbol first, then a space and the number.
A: kPa 40
